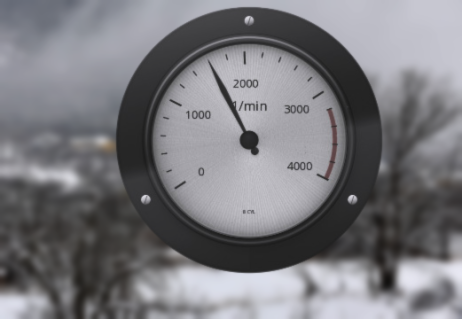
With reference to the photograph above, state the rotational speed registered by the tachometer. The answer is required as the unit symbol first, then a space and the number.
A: rpm 1600
